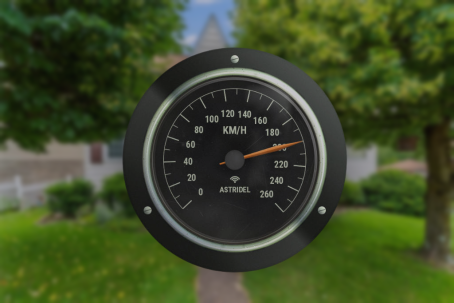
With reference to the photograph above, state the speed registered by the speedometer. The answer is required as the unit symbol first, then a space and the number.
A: km/h 200
